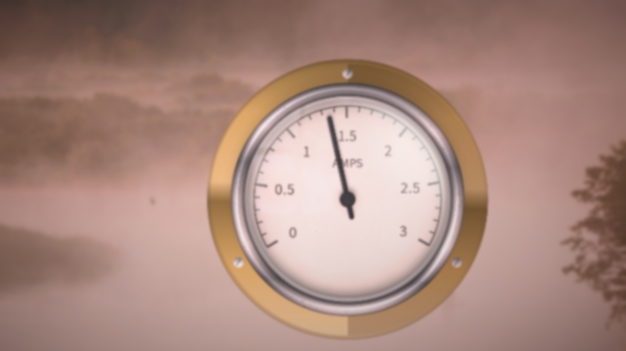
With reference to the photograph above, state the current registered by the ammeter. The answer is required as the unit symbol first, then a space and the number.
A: A 1.35
